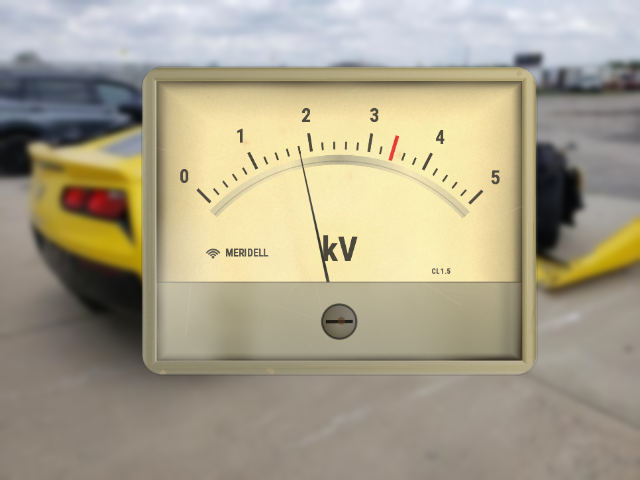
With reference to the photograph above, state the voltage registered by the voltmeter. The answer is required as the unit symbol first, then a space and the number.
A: kV 1.8
